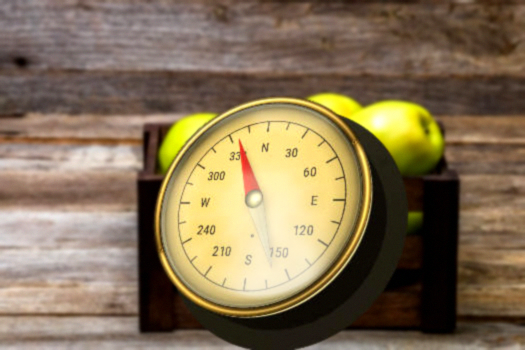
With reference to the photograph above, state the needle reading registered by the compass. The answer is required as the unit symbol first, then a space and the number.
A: ° 337.5
